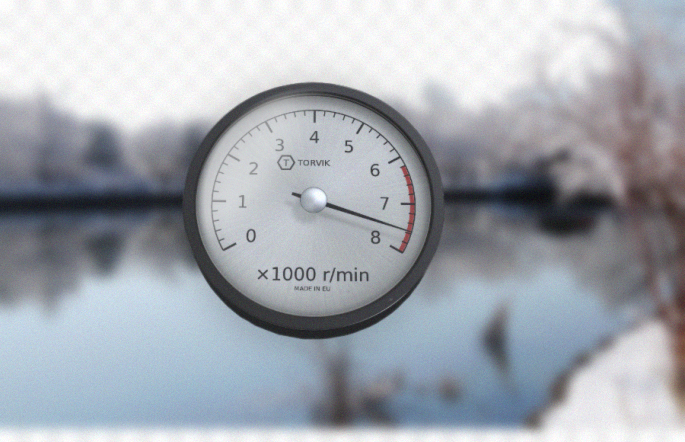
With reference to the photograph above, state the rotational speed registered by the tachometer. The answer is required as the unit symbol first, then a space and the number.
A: rpm 7600
